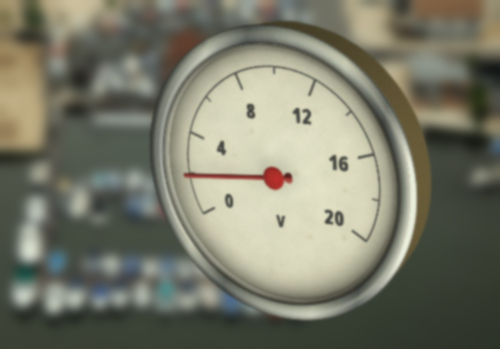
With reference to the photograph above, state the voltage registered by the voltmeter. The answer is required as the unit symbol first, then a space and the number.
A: V 2
